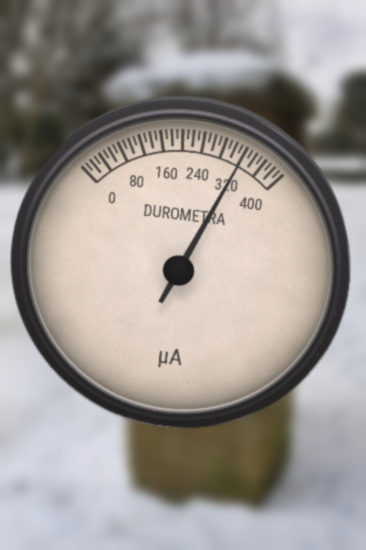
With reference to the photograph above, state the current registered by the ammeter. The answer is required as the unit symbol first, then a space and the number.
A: µA 320
